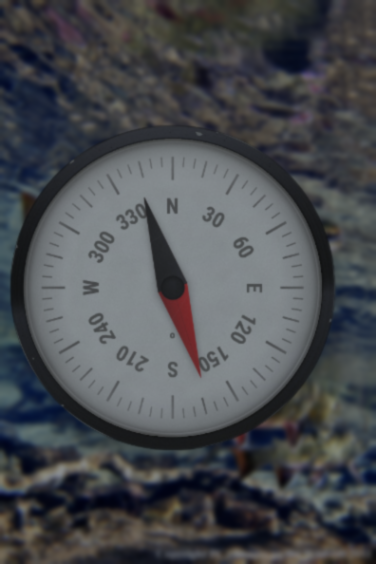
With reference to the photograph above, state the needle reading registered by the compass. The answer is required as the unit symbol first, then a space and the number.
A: ° 162.5
